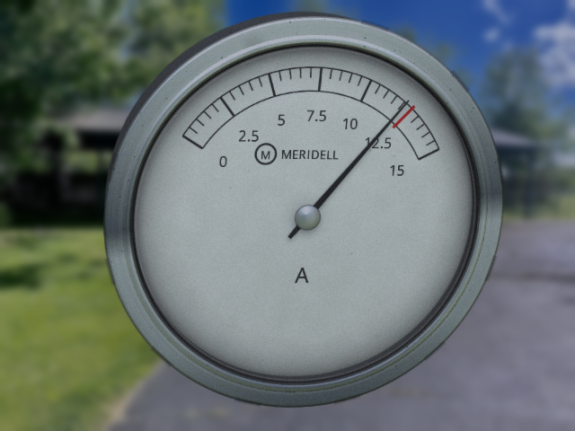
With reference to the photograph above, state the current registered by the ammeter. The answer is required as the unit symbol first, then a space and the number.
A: A 12
